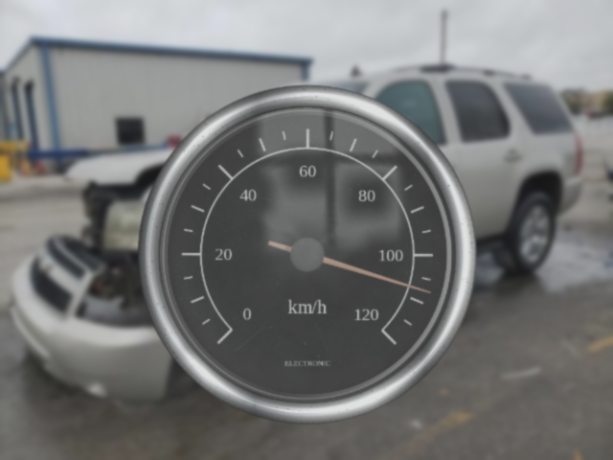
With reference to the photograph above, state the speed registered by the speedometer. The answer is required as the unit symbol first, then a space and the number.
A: km/h 107.5
